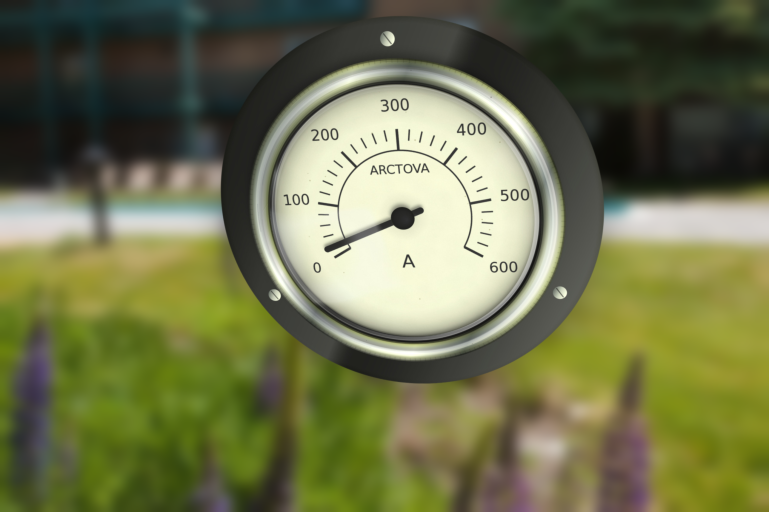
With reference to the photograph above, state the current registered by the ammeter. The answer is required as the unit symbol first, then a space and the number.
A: A 20
